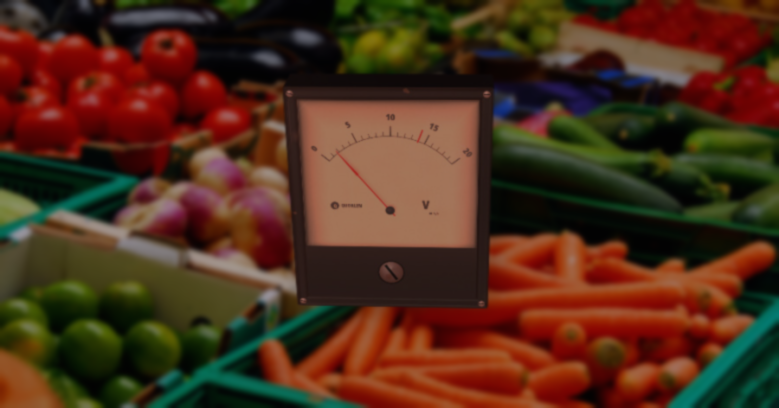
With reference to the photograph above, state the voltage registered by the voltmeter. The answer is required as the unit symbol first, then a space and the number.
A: V 2
